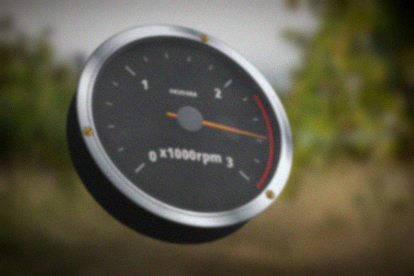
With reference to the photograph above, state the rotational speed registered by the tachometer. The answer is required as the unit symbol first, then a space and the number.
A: rpm 2600
